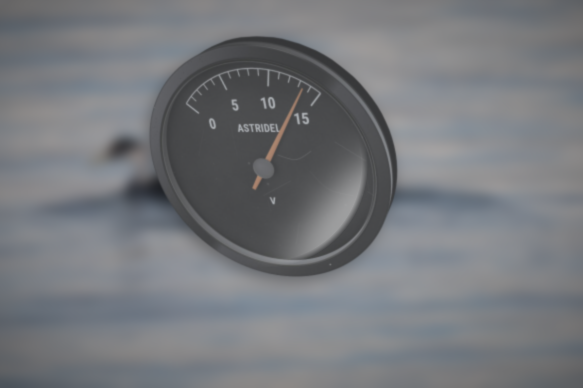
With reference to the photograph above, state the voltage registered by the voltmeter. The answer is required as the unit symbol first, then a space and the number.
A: V 13.5
